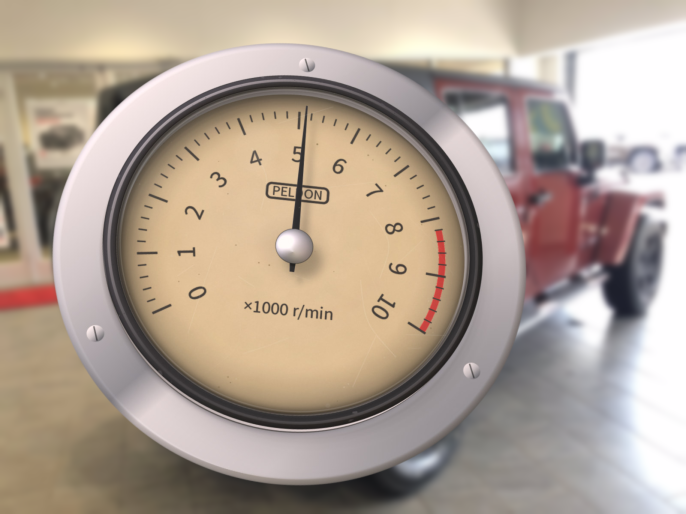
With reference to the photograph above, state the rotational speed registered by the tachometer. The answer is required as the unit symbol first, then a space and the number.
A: rpm 5100
